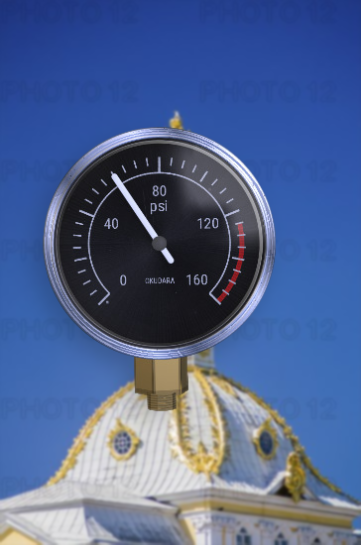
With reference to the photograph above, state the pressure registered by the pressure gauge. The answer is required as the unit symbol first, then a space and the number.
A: psi 60
